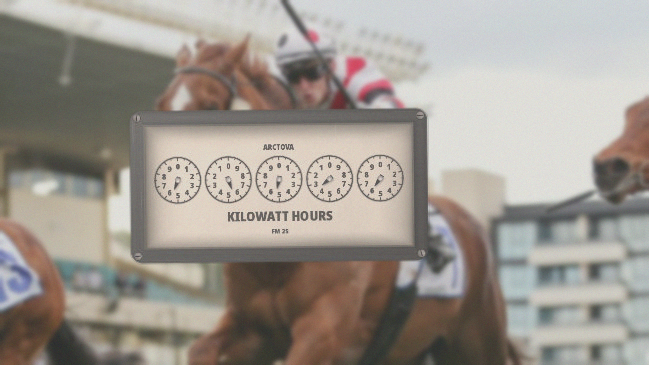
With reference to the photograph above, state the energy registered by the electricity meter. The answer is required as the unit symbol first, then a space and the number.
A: kWh 55536
